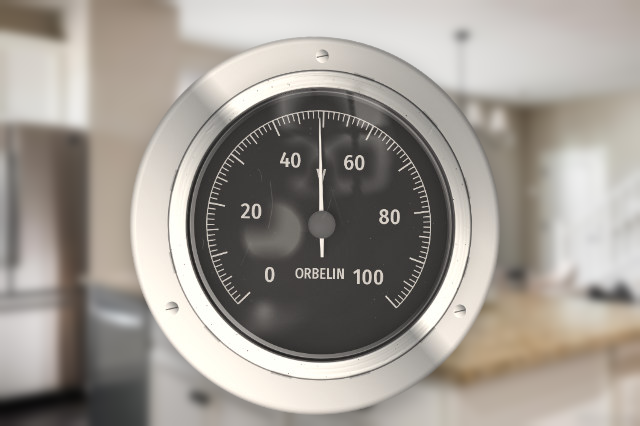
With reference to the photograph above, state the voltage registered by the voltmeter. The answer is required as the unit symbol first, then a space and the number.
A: V 49
